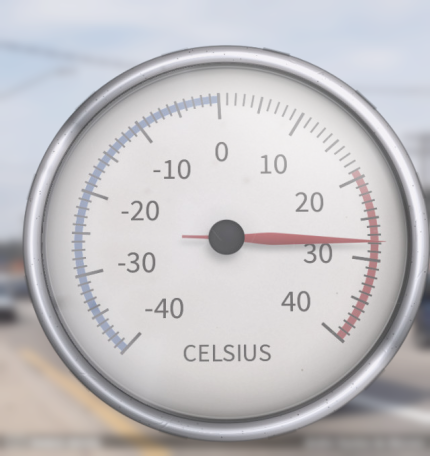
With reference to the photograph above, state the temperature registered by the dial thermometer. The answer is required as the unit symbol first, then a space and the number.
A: °C 28
